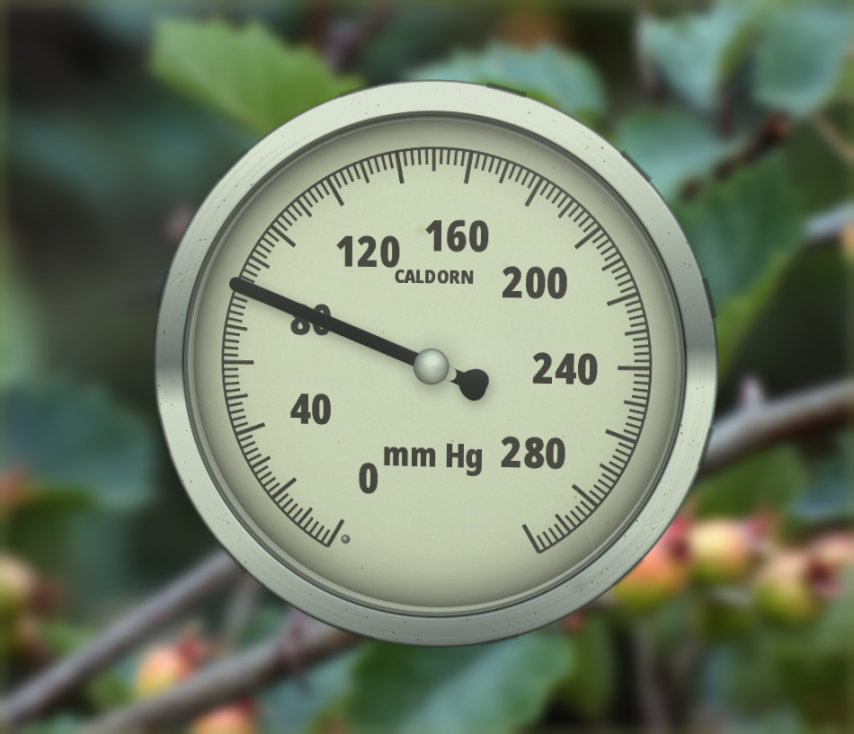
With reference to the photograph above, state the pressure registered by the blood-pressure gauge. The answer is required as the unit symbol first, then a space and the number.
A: mmHg 82
